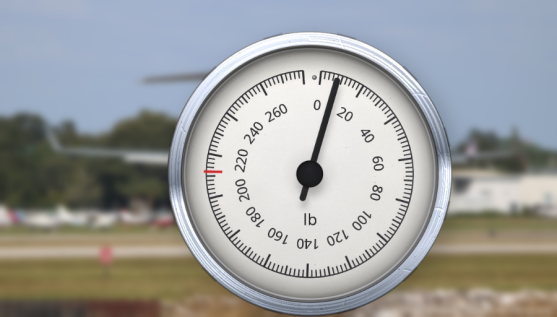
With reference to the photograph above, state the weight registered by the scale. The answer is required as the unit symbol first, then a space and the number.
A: lb 8
